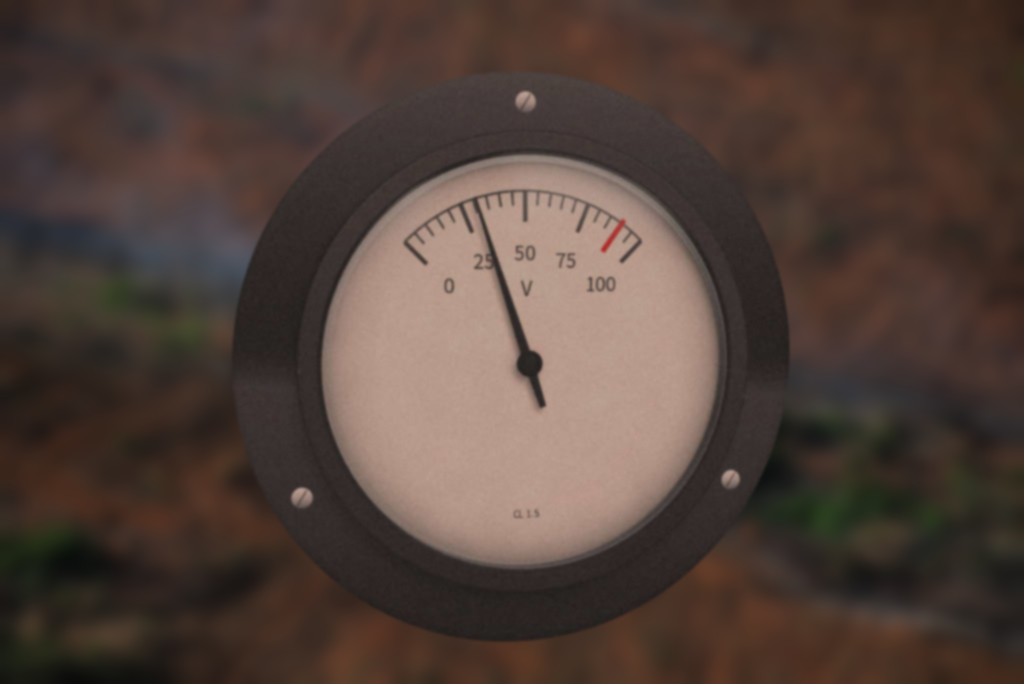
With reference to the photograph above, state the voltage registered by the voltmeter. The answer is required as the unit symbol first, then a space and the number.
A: V 30
